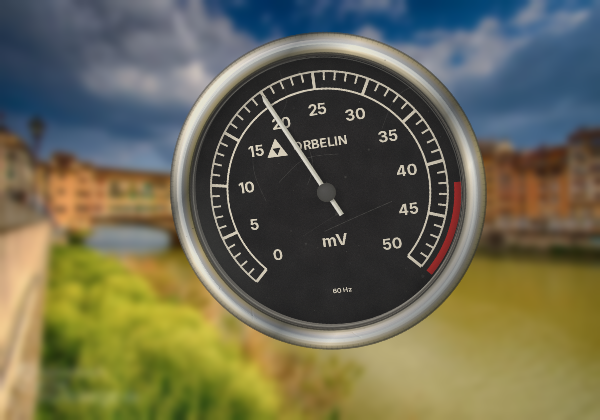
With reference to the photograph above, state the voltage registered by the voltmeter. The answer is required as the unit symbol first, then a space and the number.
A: mV 20
